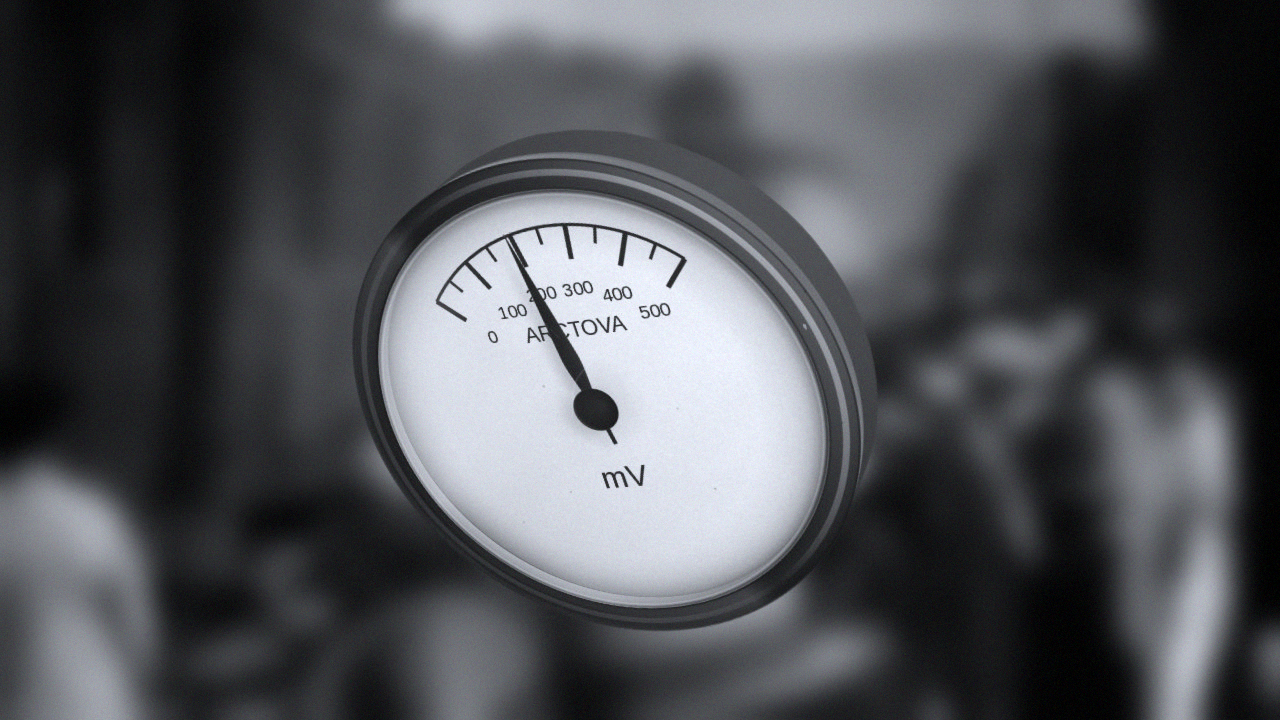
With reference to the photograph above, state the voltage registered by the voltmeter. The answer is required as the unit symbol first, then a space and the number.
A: mV 200
